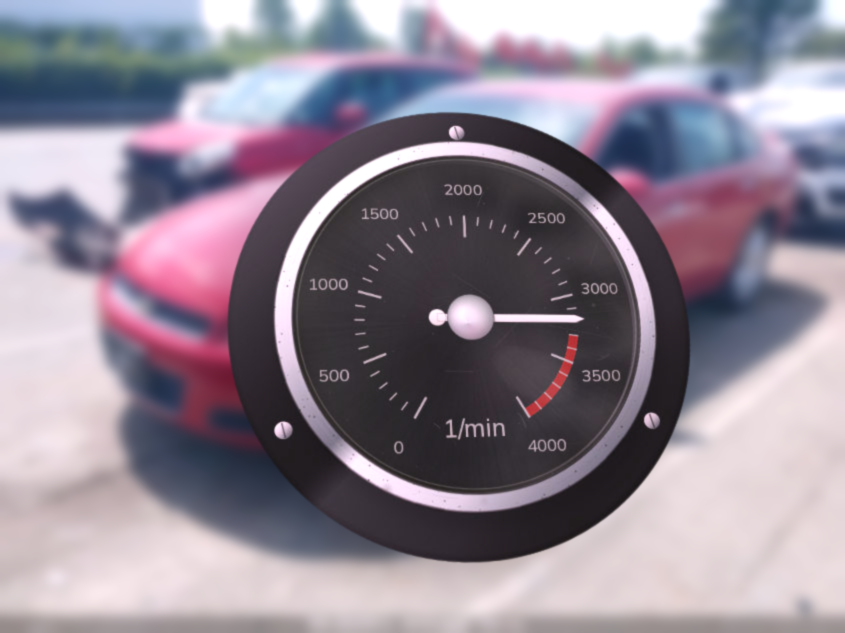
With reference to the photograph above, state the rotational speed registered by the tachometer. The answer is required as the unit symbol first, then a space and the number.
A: rpm 3200
